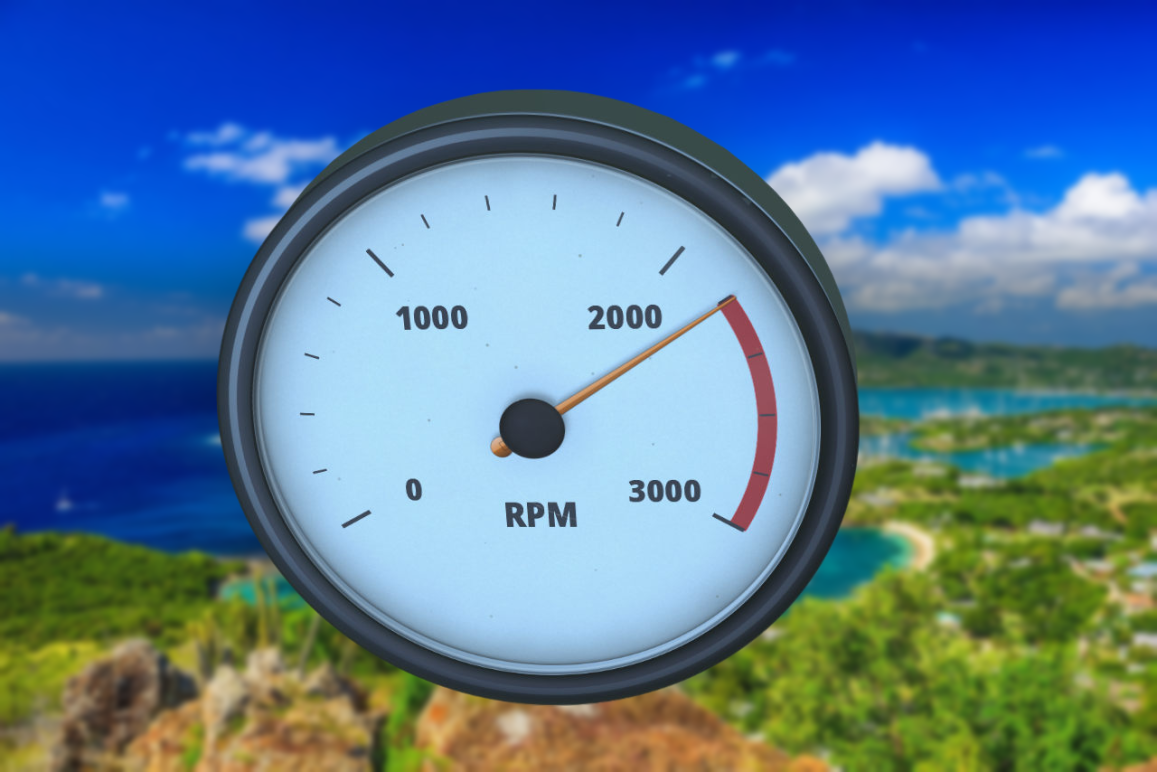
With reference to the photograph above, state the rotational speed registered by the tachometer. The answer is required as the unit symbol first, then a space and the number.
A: rpm 2200
